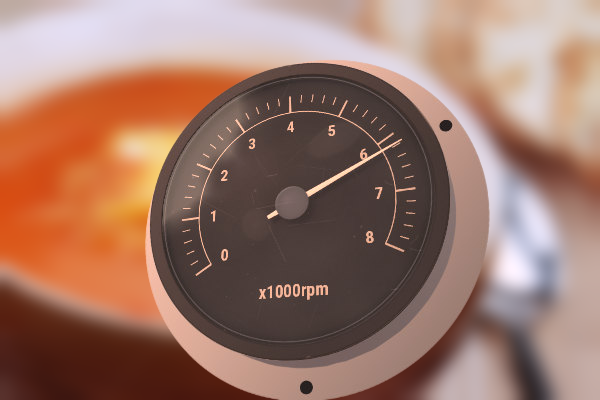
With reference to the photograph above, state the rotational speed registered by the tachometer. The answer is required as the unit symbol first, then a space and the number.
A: rpm 6200
